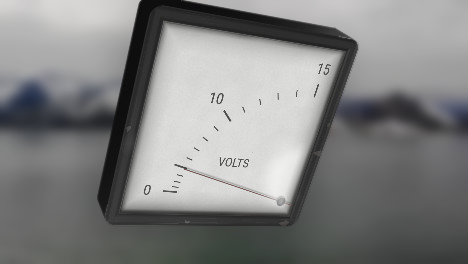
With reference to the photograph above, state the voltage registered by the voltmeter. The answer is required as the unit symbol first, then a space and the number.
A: V 5
